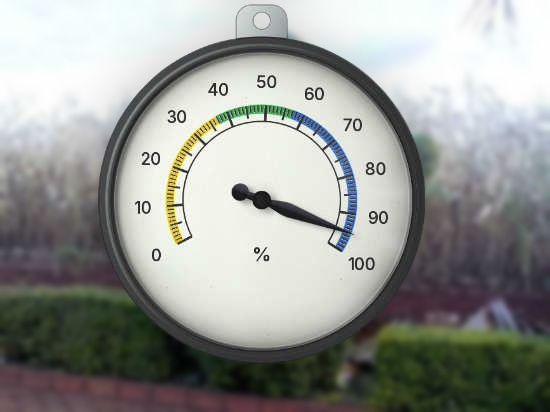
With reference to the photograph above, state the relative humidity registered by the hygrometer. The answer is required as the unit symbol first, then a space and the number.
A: % 95
